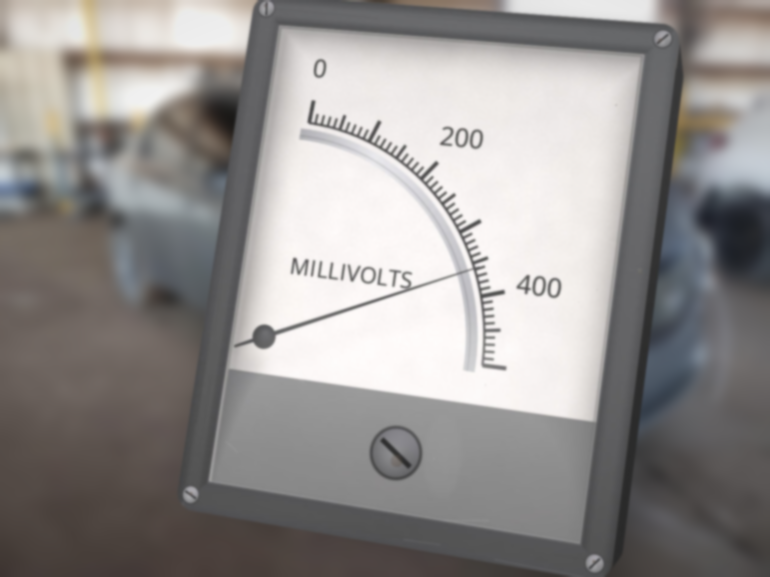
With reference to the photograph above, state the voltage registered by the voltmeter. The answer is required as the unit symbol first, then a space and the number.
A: mV 360
